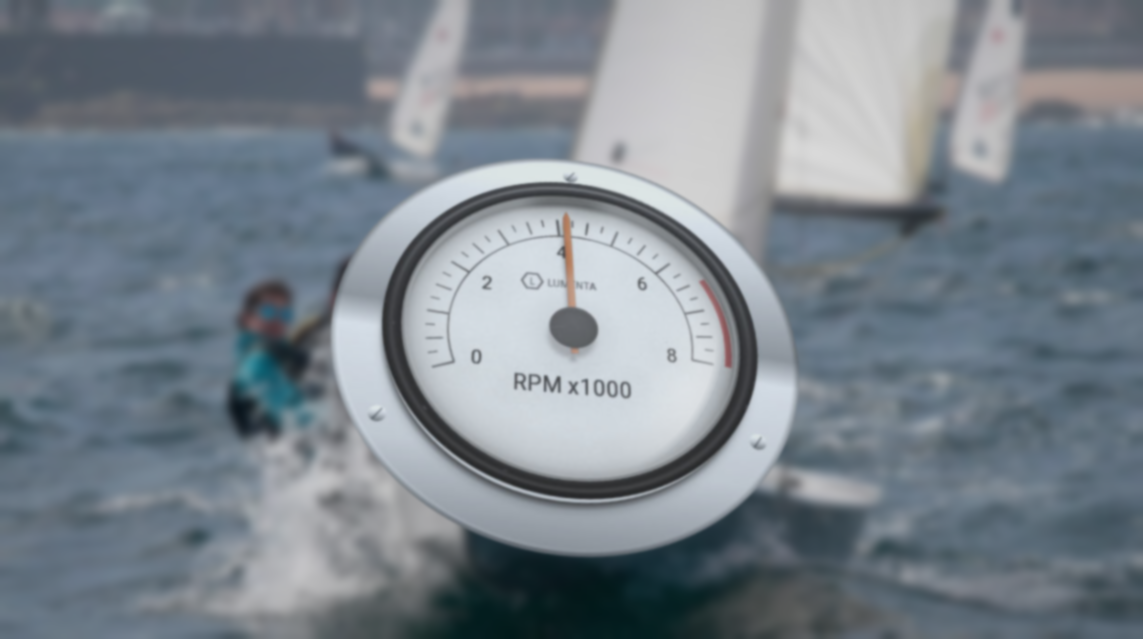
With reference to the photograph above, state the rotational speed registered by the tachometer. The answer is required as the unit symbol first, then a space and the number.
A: rpm 4125
